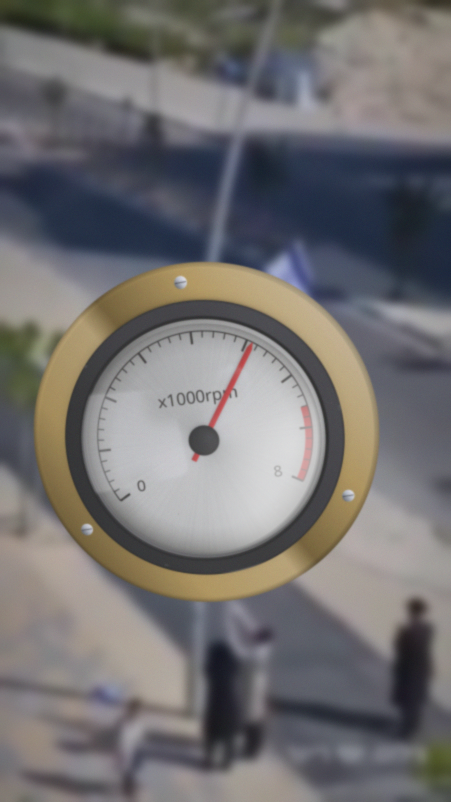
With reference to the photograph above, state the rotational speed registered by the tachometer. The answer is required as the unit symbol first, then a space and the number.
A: rpm 5100
